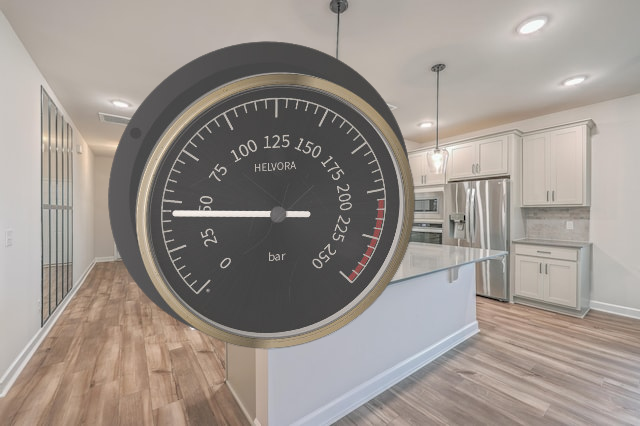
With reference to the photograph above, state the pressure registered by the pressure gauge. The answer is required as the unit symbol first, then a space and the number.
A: bar 45
